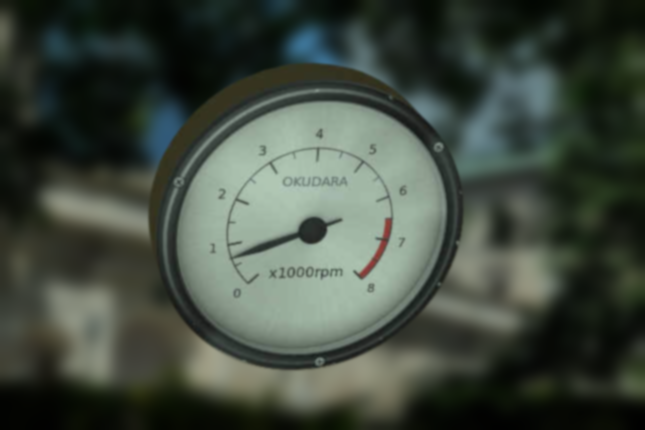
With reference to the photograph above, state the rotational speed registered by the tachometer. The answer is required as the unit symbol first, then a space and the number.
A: rpm 750
